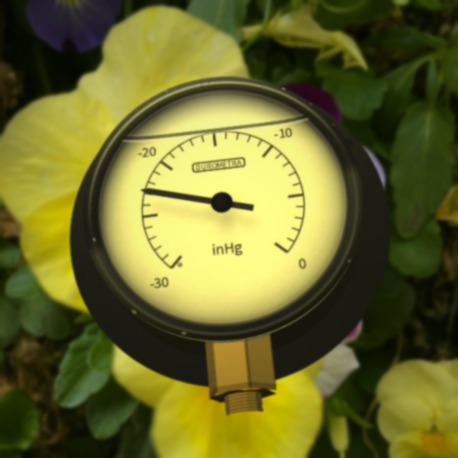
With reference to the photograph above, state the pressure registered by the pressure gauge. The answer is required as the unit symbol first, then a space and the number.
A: inHg -23
